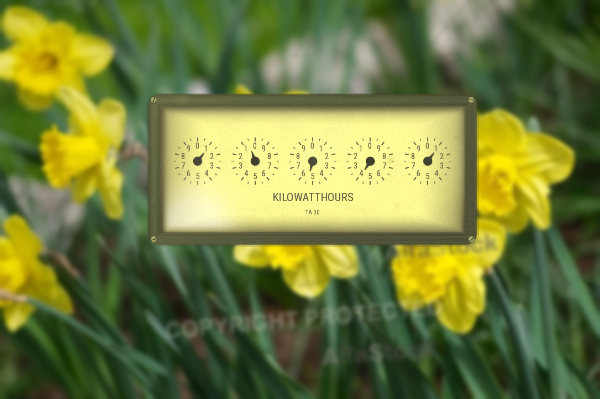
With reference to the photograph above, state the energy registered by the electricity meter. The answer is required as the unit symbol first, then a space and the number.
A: kWh 10541
